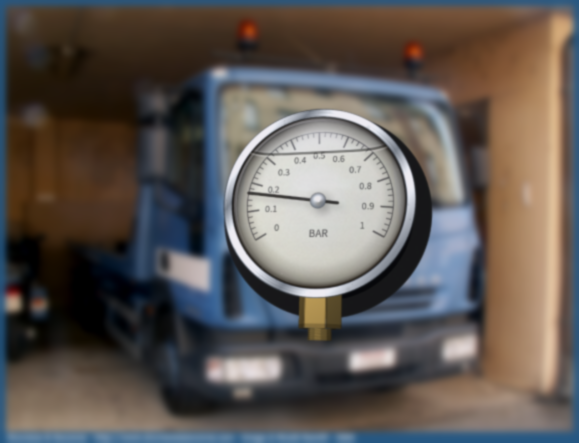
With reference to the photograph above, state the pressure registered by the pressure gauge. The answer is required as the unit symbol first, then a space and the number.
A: bar 0.16
